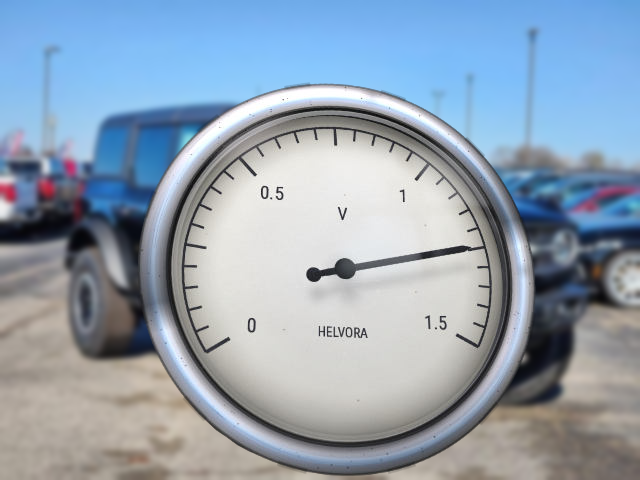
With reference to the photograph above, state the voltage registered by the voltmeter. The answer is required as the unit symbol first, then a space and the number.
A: V 1.25
